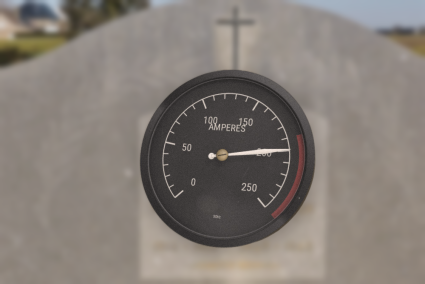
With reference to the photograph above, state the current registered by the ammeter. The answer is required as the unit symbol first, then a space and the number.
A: A 200
